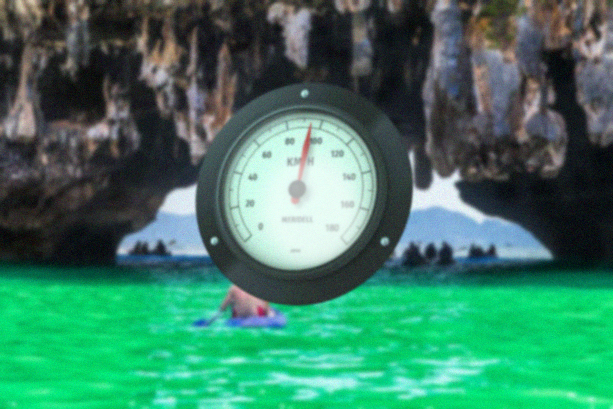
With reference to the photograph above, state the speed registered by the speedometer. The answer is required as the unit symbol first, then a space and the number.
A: km/h 95
